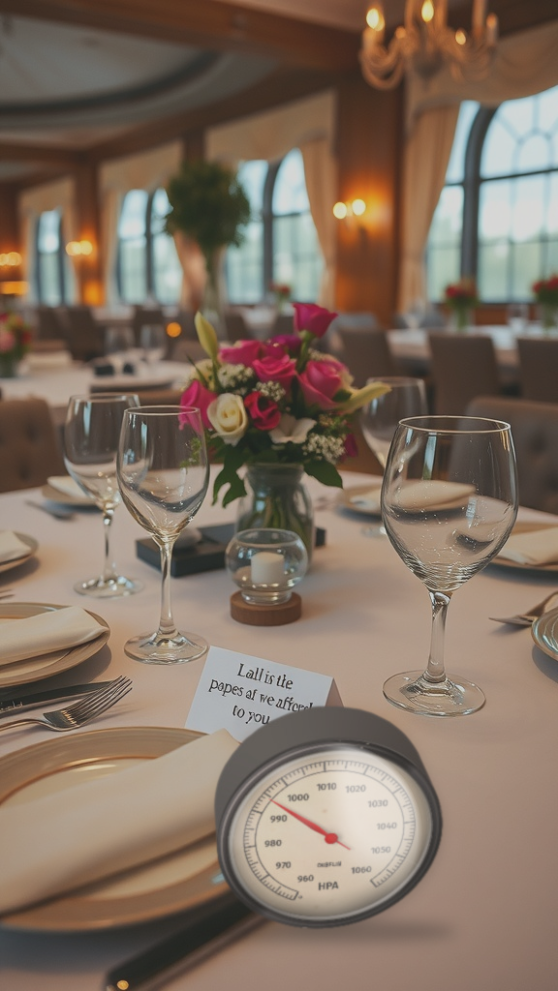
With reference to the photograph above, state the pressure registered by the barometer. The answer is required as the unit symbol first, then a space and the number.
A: hPa 995
